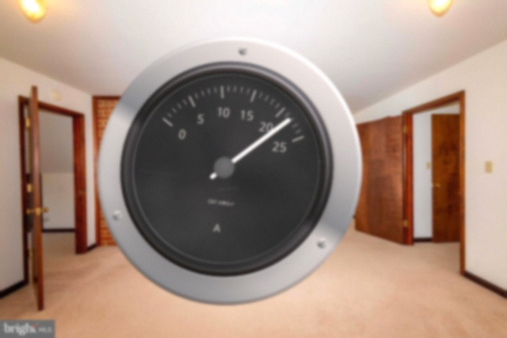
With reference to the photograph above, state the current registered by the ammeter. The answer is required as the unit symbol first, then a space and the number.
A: A 22
